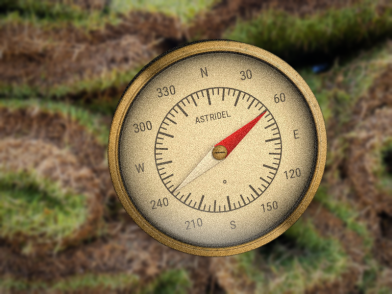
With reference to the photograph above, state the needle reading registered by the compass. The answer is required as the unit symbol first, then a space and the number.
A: ° 60
